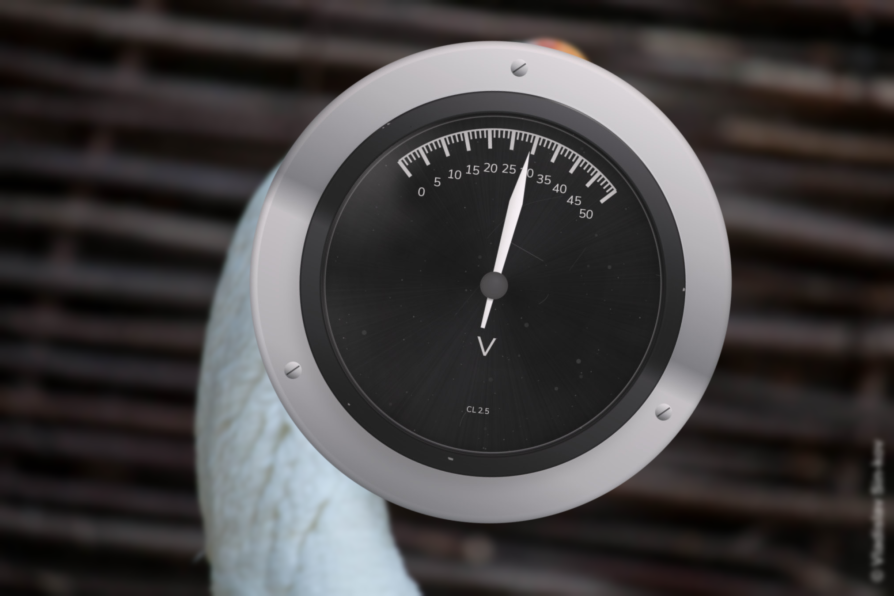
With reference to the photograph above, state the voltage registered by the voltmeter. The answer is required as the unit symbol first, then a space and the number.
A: V 29
